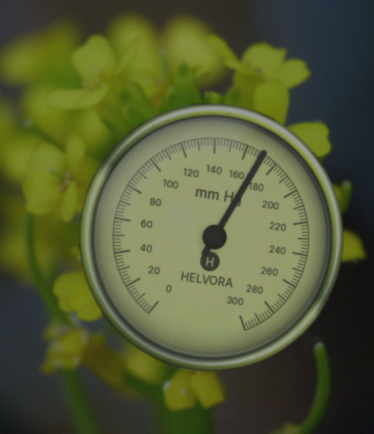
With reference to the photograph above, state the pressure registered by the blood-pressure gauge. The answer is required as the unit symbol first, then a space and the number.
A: mmHg 170
